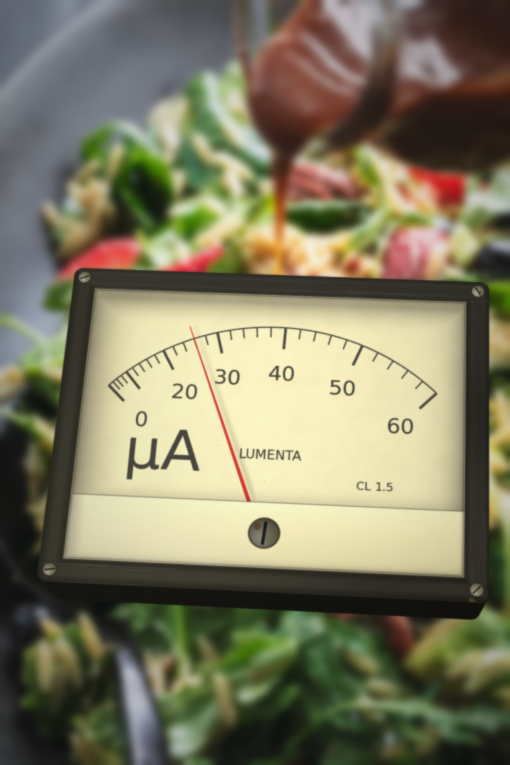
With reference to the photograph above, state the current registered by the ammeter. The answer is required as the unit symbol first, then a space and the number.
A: µA 26
